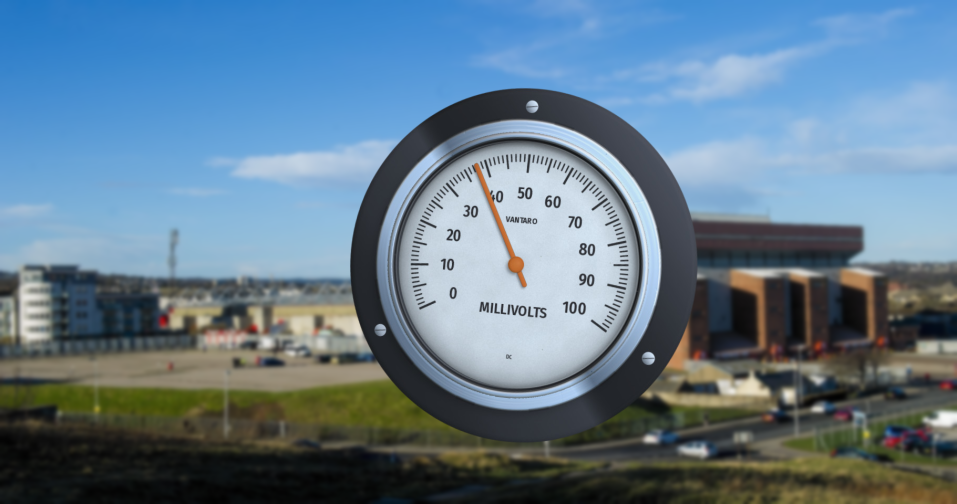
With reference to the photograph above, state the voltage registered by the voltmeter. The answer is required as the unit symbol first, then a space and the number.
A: mV 38
